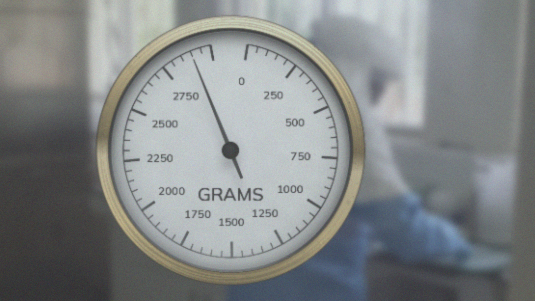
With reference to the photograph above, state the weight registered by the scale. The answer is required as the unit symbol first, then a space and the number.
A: g 2900
